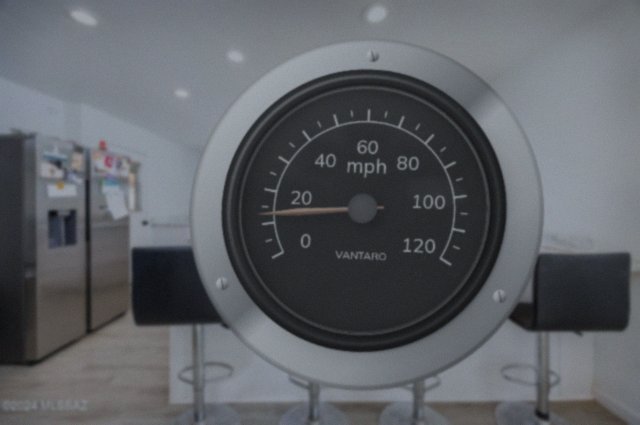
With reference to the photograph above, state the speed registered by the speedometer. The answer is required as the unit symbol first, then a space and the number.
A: mph 12.5
